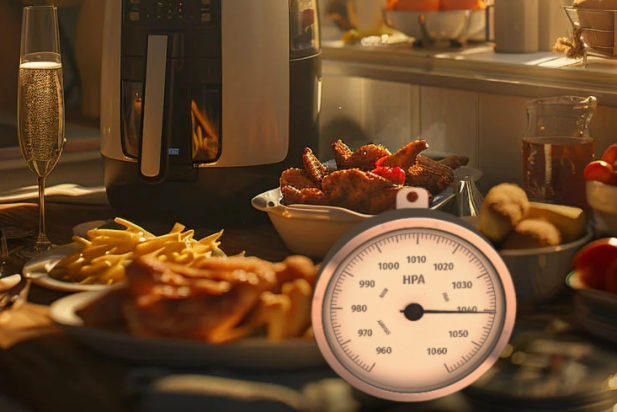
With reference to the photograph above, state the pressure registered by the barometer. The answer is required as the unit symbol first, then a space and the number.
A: hPa 1040
